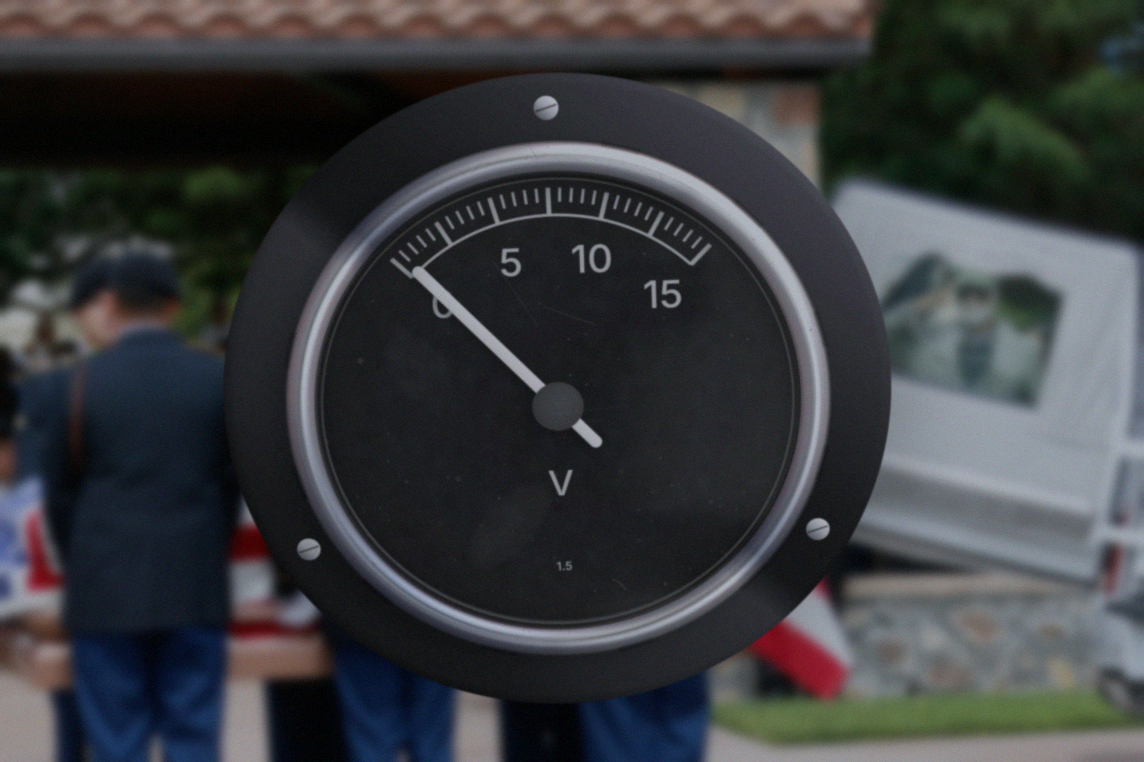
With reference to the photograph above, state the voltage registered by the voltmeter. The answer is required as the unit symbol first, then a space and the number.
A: V 0.5
